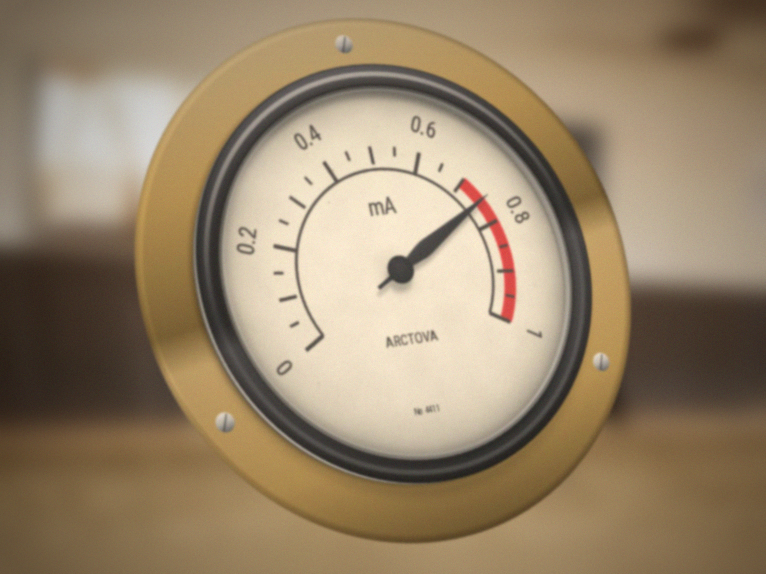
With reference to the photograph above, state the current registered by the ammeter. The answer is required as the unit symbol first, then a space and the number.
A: mA 0.75
